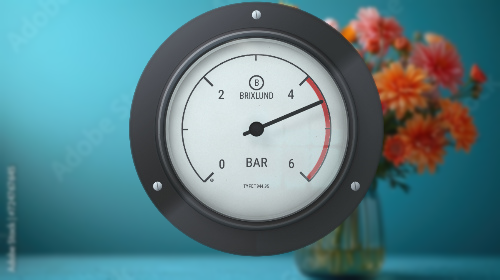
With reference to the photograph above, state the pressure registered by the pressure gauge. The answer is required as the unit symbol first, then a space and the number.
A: bar 4.5
